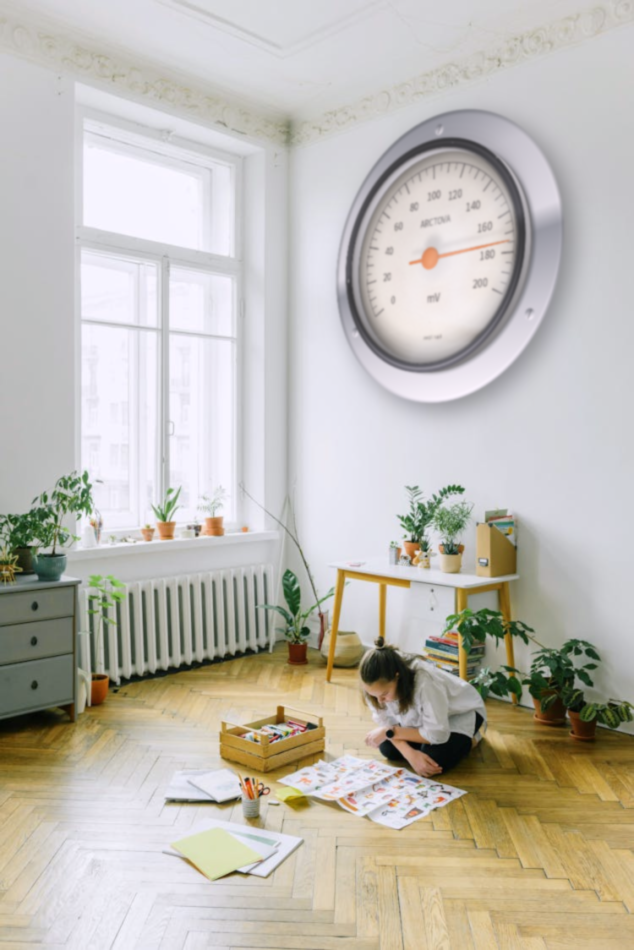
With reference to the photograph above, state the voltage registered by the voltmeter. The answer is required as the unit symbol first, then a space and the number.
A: mV 175
